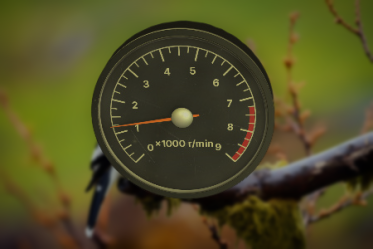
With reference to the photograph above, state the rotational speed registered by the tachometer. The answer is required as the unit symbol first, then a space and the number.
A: rpm 1250
